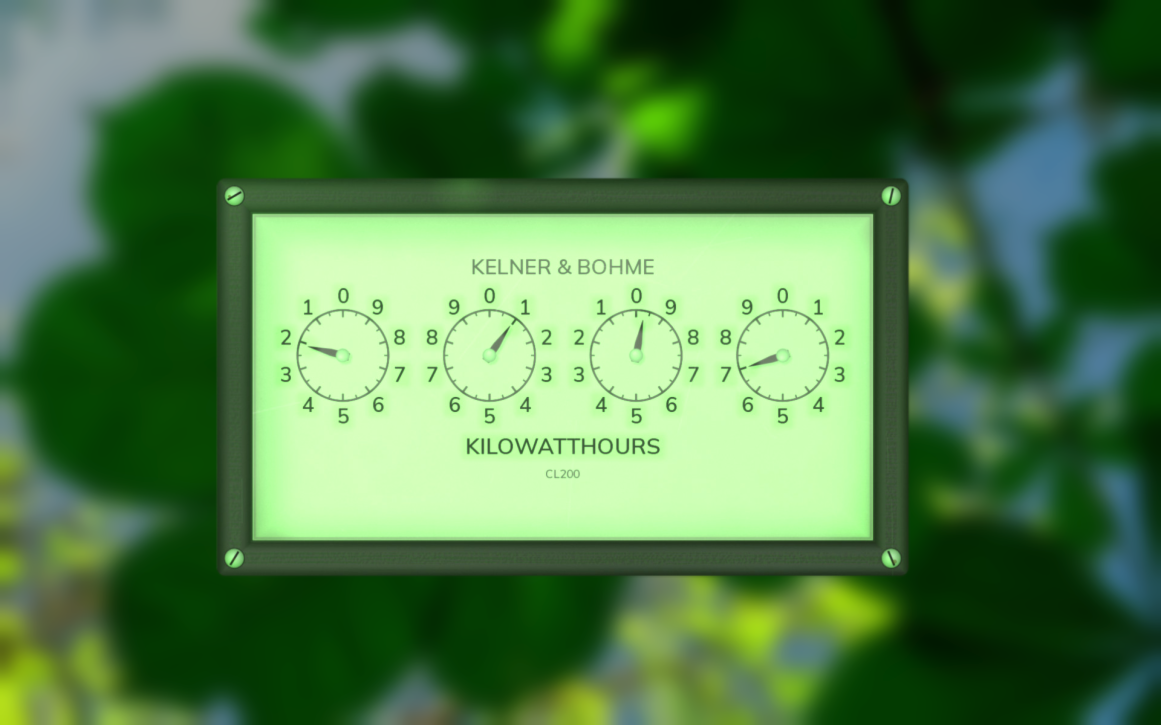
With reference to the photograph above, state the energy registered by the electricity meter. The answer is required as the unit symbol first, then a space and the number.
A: kWh 2097
